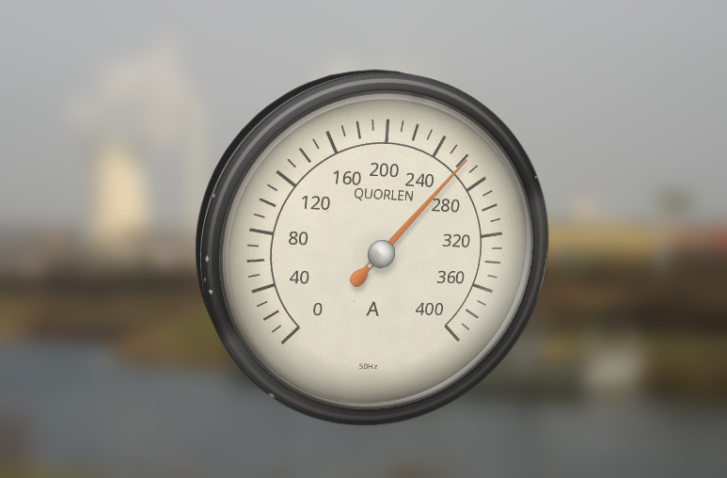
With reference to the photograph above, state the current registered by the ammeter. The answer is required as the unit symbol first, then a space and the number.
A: A 260
